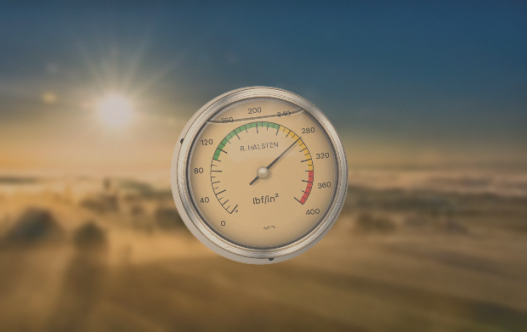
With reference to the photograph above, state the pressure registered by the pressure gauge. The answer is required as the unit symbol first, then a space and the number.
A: psi 280
